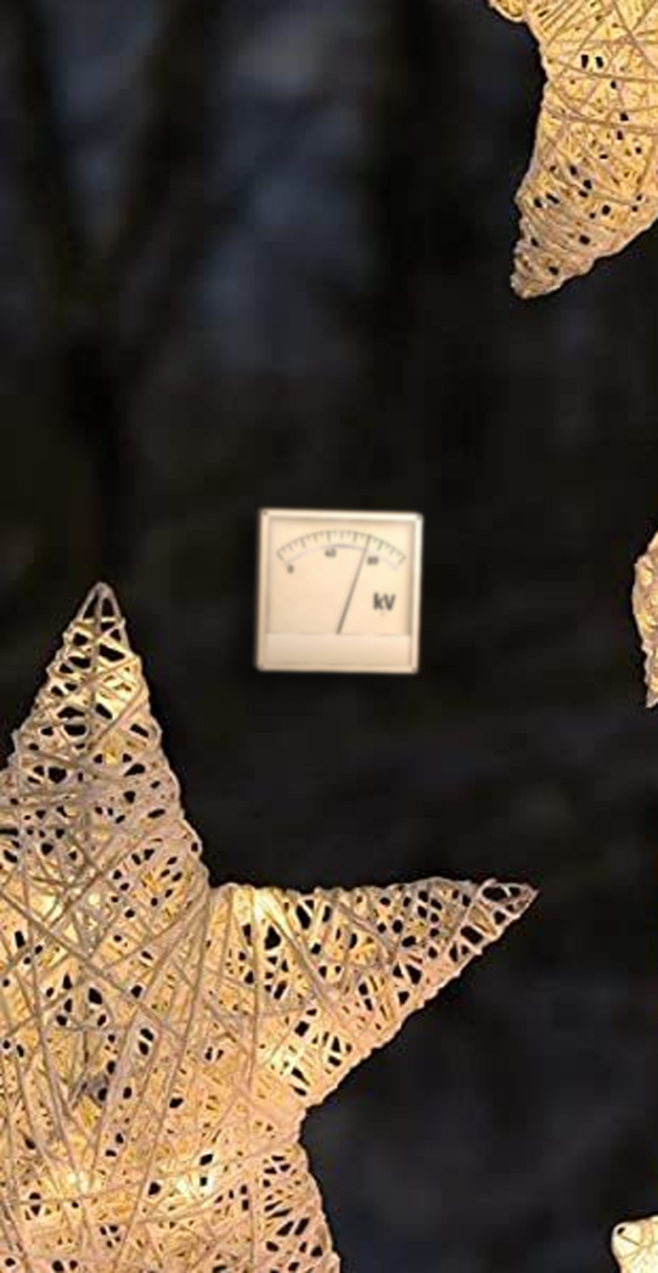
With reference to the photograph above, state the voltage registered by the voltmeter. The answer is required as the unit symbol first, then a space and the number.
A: kV 70
